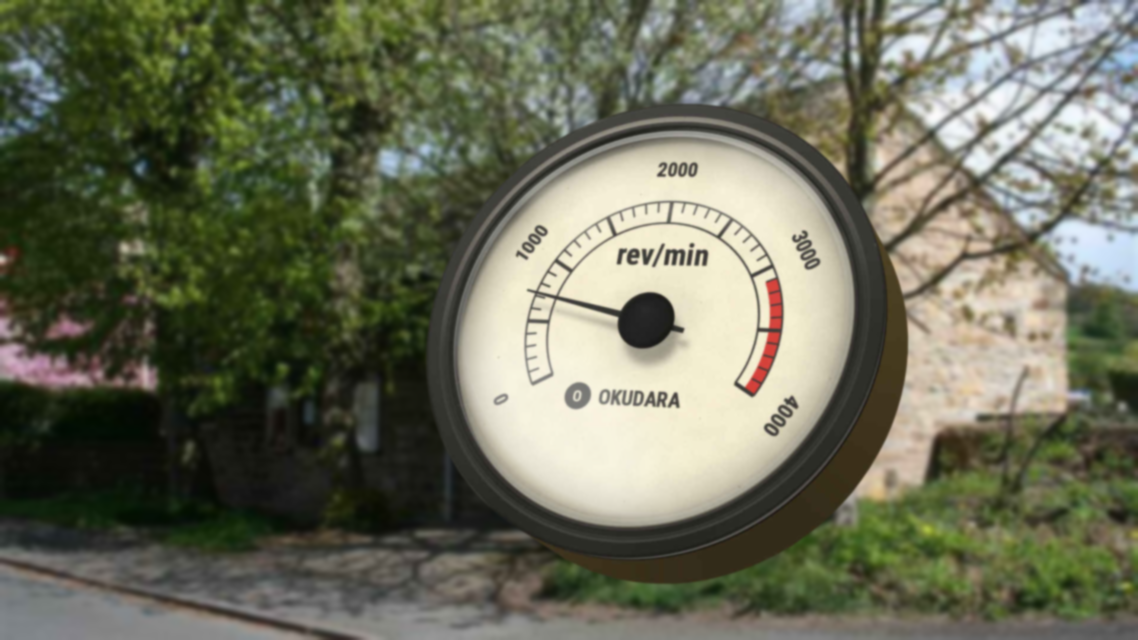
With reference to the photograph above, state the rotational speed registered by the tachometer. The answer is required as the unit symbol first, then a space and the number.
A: rpm 700
